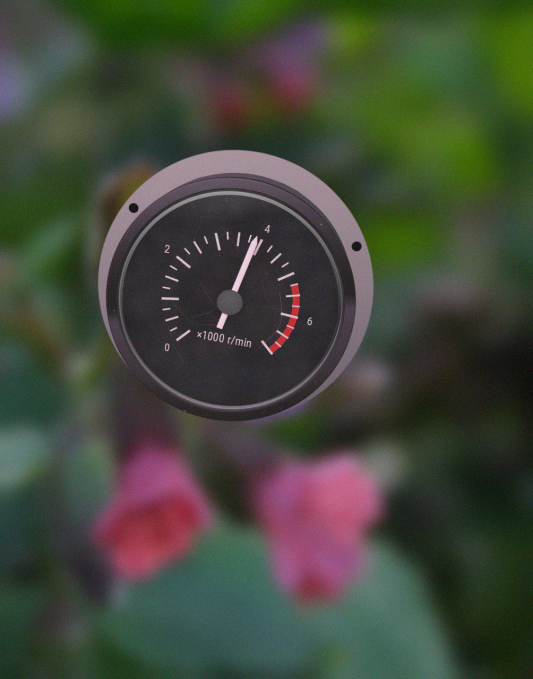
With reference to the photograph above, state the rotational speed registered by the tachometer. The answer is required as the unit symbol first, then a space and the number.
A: rpm 3875
